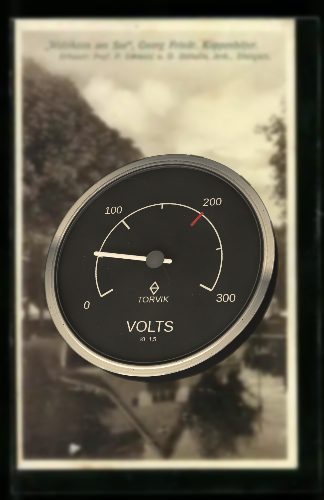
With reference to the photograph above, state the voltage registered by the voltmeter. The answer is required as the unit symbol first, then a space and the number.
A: V 50
